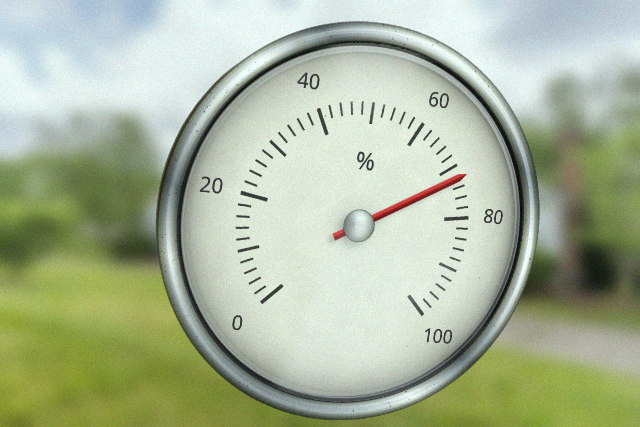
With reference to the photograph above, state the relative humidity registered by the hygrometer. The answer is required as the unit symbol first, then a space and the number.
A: % 72
